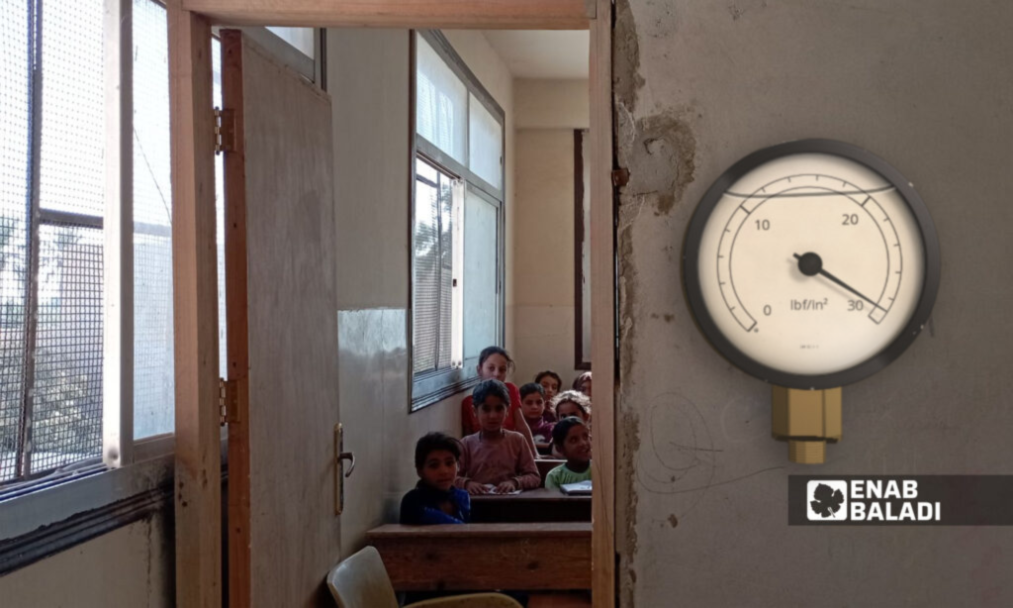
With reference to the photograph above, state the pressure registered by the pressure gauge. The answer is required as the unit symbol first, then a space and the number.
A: psi 29
